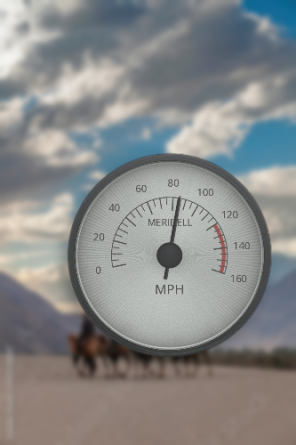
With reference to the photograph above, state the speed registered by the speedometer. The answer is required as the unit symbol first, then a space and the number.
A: mph 85
